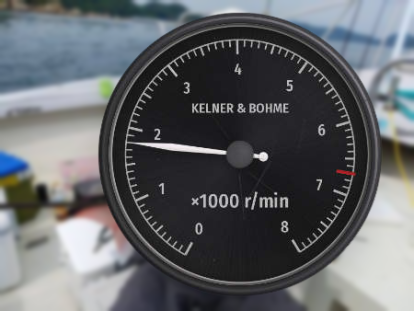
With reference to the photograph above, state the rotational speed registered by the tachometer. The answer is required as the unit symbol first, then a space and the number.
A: rpm 1800
